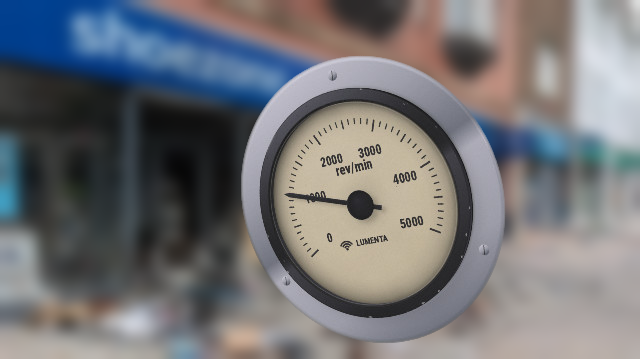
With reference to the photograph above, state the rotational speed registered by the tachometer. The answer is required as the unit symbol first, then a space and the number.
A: rpm 1000
